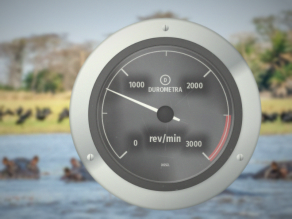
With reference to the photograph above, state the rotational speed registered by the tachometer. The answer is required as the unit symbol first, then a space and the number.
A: rpm 750
